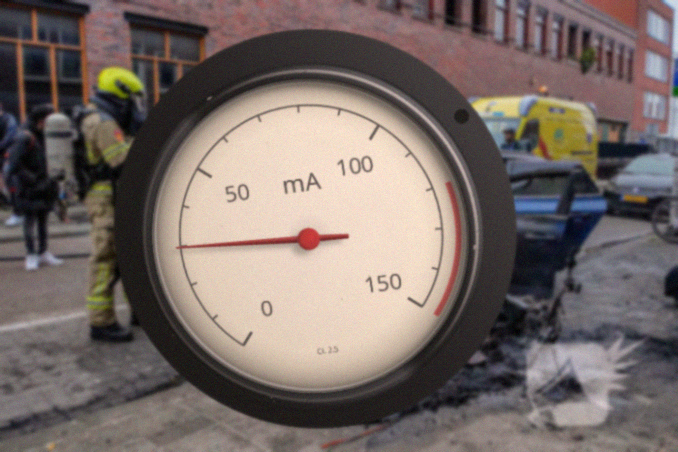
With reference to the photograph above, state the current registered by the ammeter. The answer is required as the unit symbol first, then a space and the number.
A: mA 30
